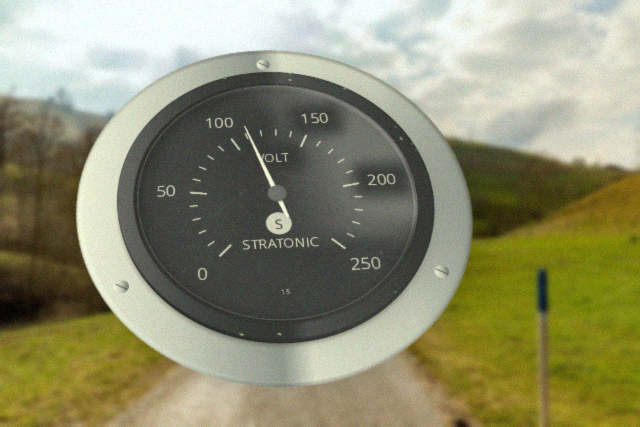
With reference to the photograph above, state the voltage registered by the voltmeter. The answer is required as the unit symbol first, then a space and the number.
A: V 110
